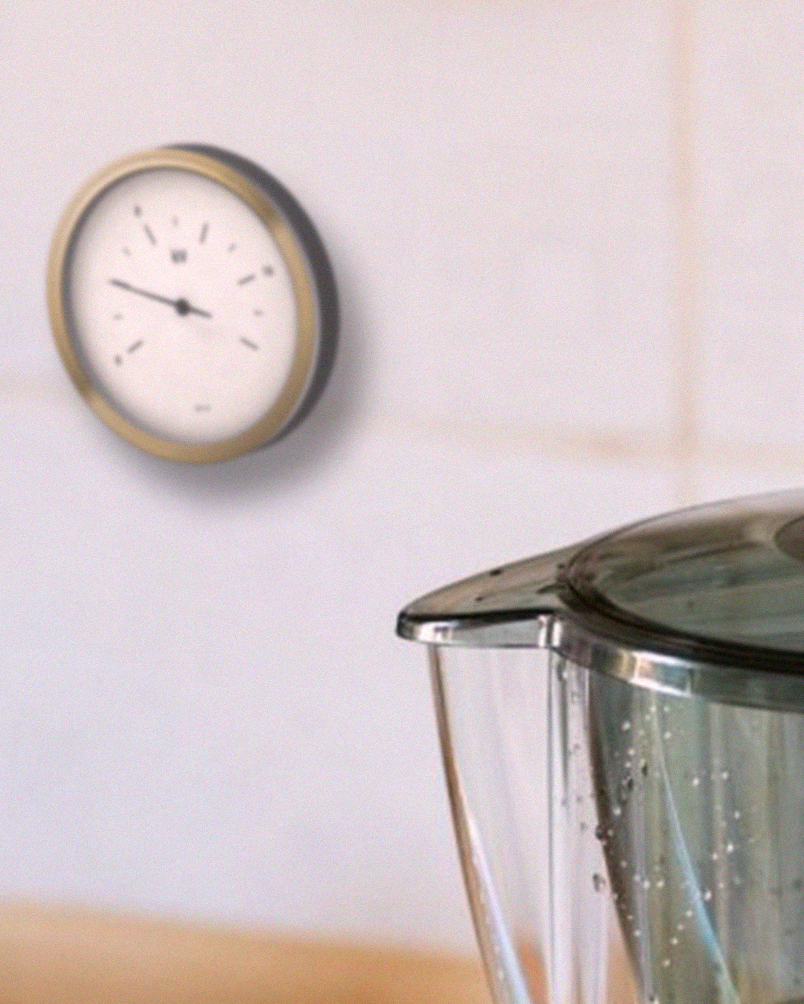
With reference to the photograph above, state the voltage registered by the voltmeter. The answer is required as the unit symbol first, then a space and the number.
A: kV 4
